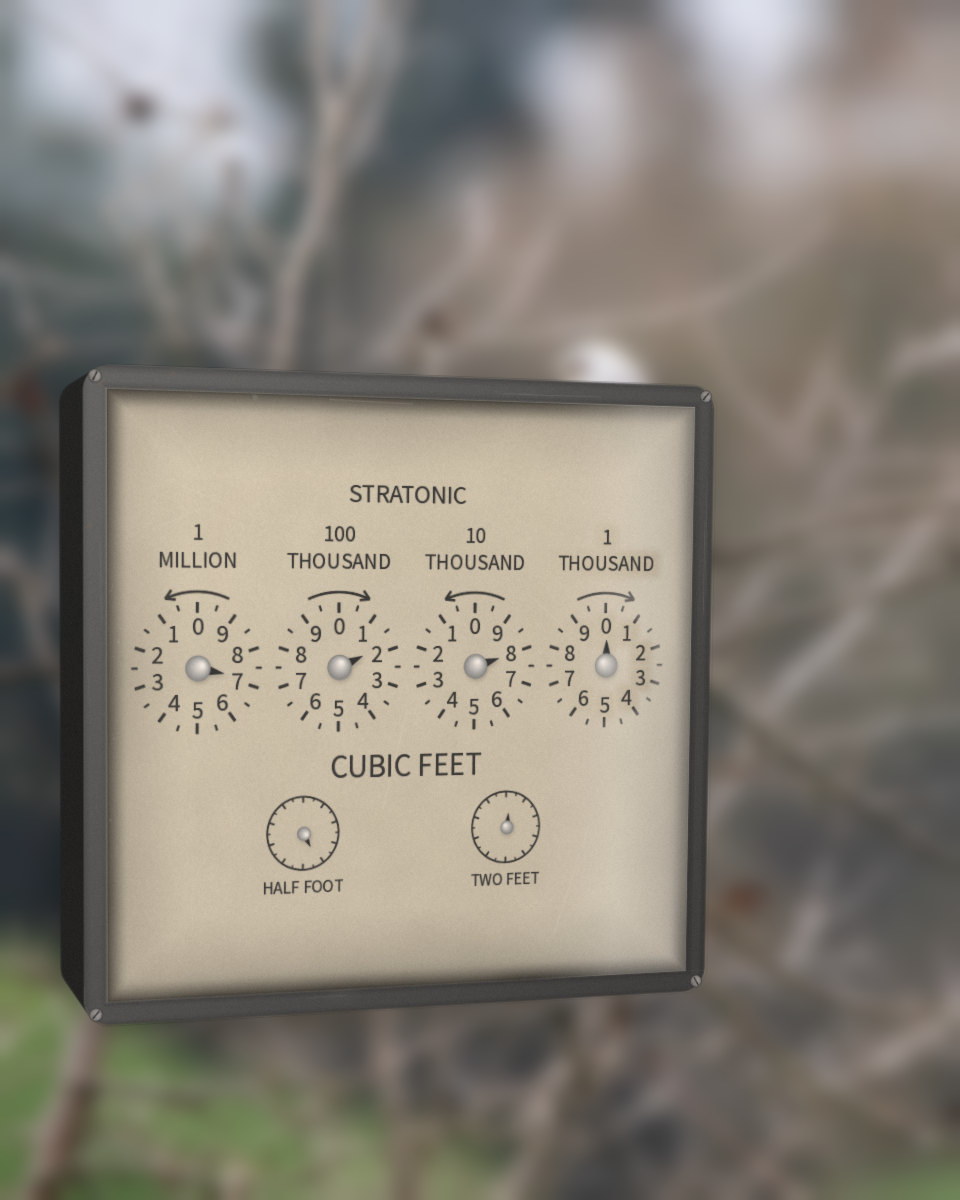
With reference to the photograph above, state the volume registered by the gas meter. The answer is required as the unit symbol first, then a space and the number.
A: ft³ 718000
